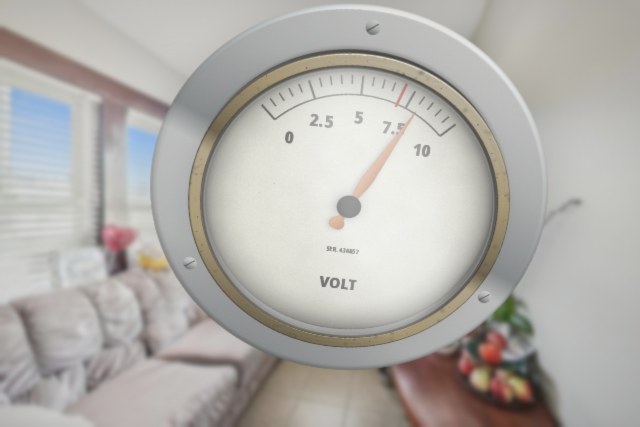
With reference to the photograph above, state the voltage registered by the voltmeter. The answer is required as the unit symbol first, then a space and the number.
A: V 8
